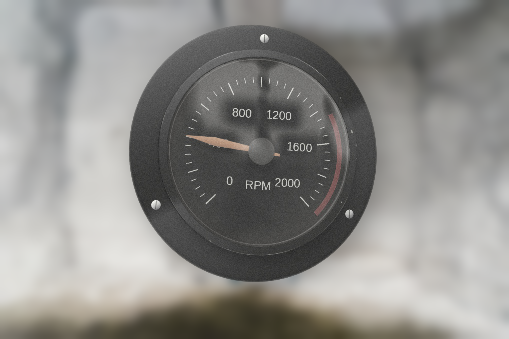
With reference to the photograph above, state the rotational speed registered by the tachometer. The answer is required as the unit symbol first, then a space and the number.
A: rpm 400
